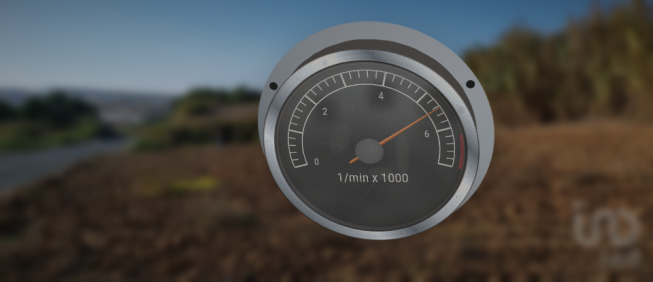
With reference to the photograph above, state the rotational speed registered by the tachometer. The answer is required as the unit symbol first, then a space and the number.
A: rpm 5400
